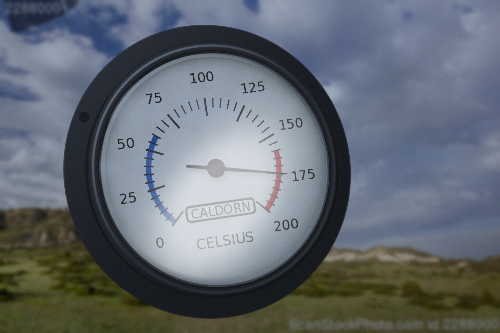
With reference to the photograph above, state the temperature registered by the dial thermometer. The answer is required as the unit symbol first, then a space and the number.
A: °C 175
